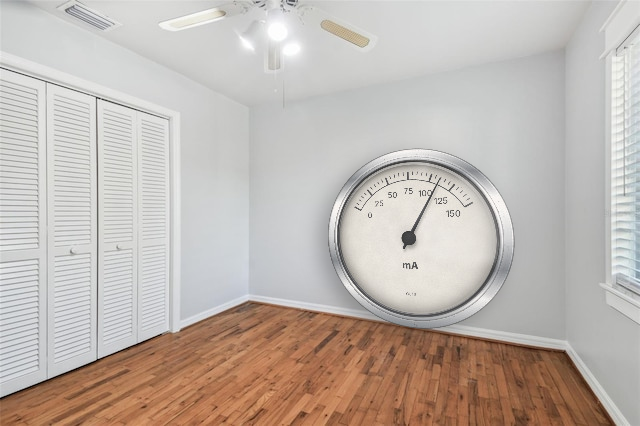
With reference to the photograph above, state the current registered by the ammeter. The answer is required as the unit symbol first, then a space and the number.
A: mA 110
